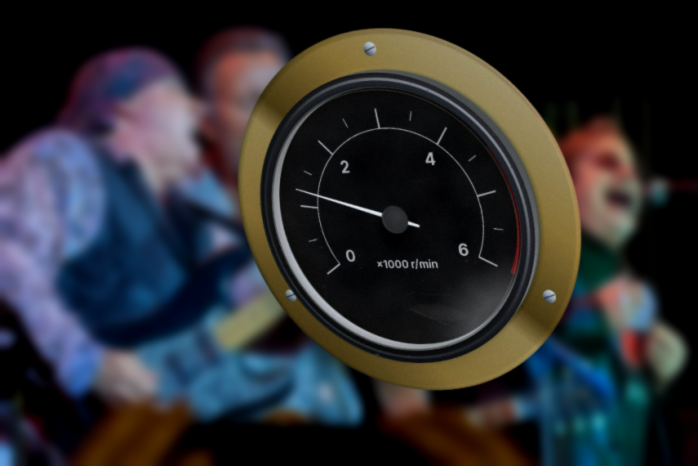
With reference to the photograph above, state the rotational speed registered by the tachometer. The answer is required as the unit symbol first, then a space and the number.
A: rpm 1250
